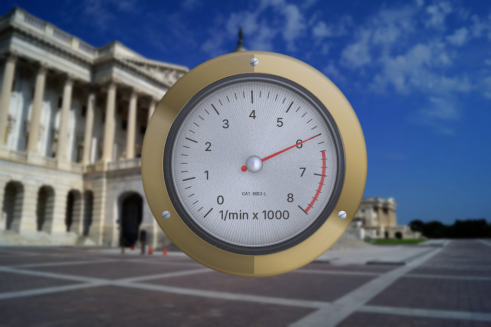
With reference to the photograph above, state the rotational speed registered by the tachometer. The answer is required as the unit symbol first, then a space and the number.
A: rpm 6000
